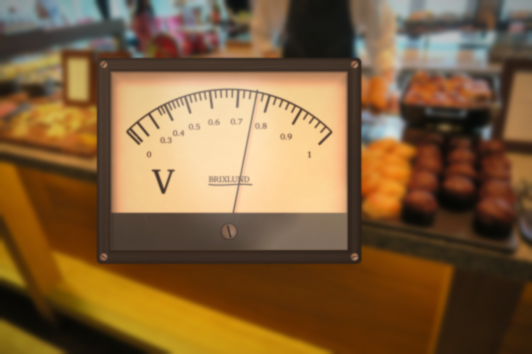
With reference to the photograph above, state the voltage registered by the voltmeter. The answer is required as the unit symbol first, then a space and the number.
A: V 0.76
